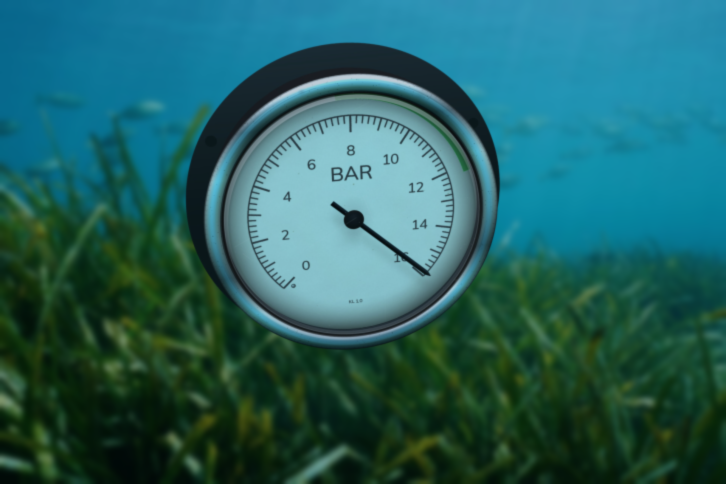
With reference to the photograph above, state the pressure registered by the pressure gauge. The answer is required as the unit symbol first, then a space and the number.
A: bar 15.8
